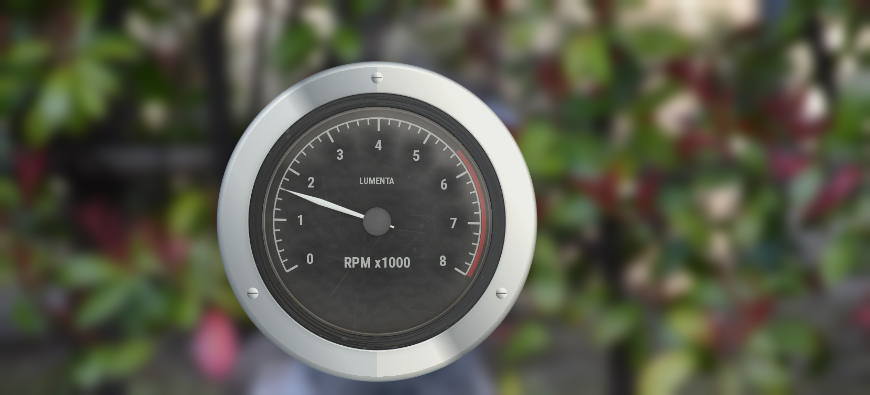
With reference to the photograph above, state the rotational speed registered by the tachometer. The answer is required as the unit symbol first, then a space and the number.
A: rpm 1600
